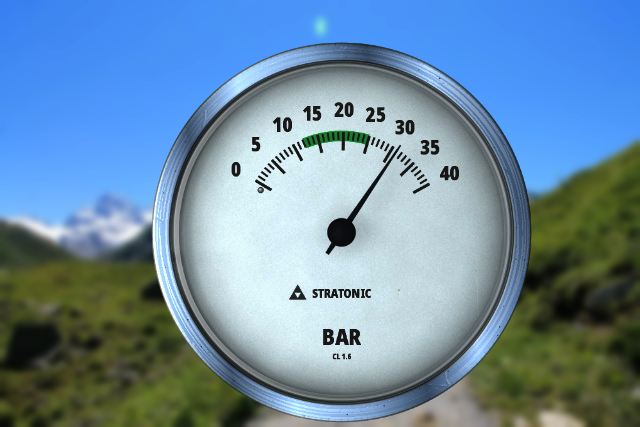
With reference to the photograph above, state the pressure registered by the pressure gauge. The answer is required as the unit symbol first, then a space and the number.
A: bar 31
